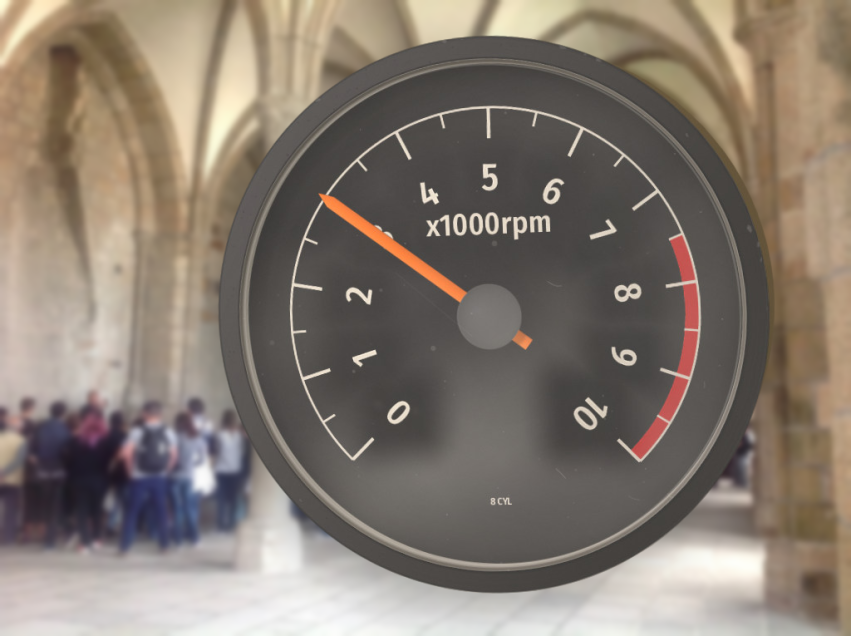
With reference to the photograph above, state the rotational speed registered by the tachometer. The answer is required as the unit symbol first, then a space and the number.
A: rpm 3000
